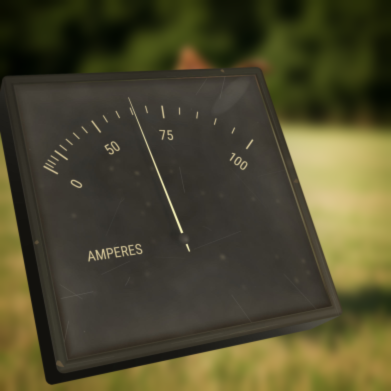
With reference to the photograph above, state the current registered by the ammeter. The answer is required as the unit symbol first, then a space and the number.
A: A 65
